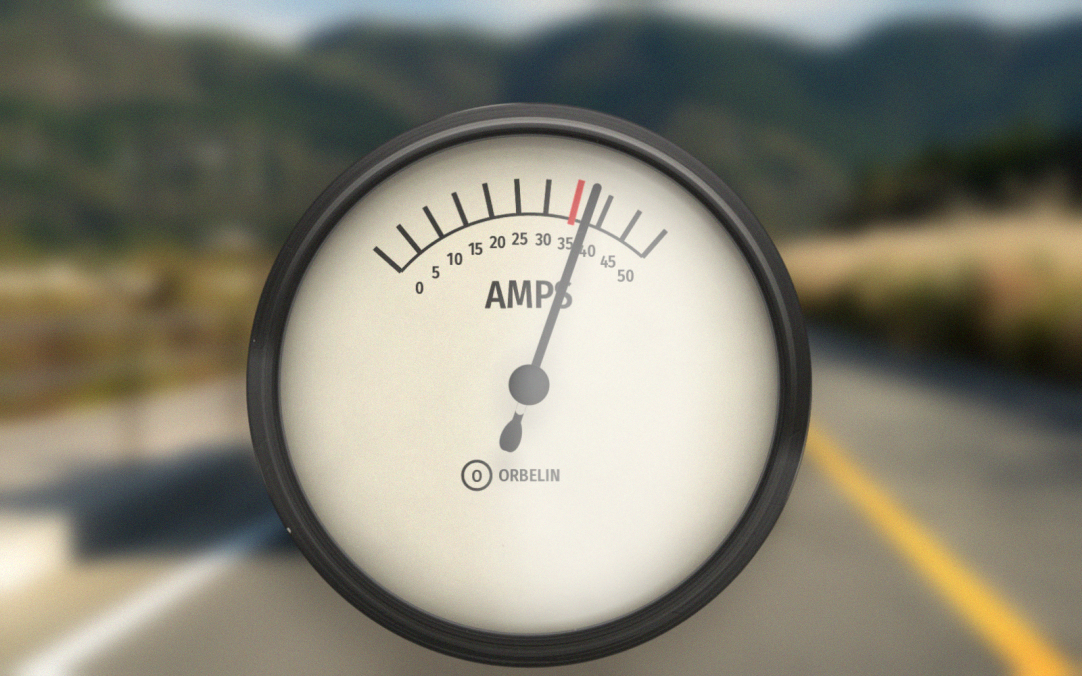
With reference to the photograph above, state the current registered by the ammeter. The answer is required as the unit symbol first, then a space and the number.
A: A 37.5
